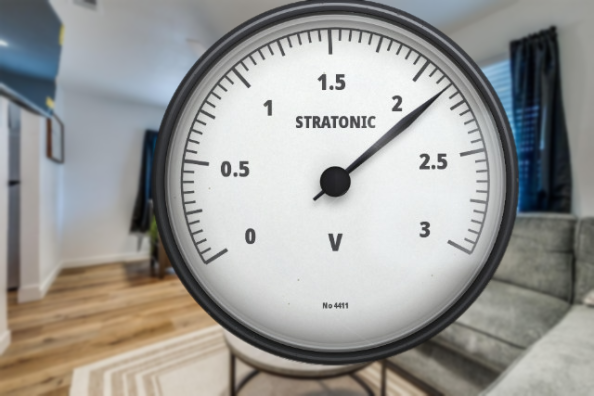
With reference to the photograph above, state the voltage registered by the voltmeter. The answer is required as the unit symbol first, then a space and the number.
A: V 2.15
